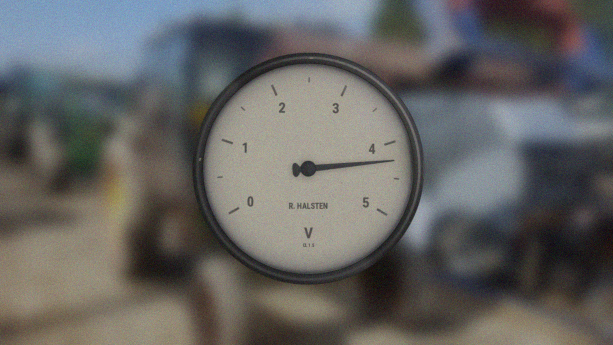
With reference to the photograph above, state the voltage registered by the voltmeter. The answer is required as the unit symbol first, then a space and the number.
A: V 4.25
